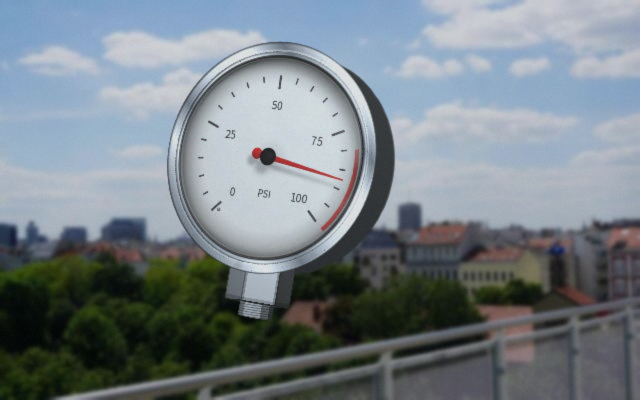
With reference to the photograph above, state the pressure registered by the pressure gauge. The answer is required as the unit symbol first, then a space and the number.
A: psi 87.5
